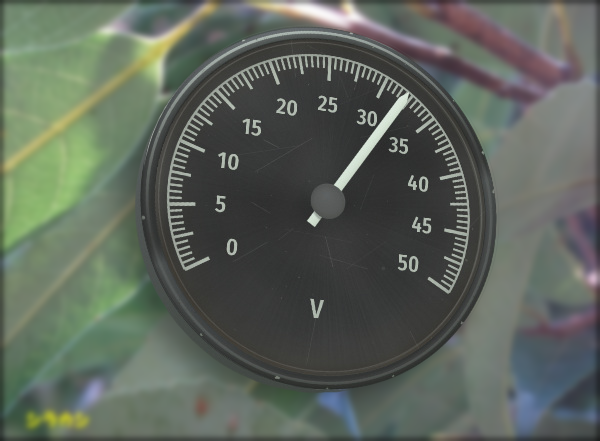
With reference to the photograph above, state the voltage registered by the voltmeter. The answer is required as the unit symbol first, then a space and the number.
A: V 32
